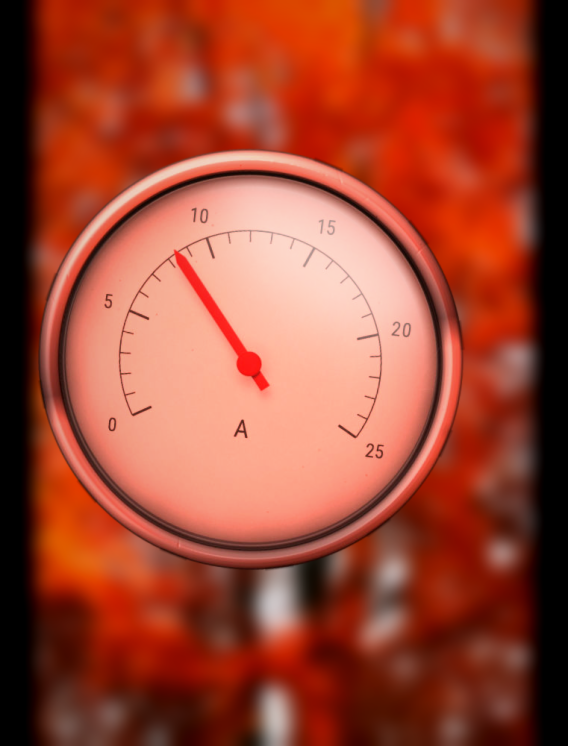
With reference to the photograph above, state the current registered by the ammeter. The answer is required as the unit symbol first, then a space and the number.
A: A 8.5
